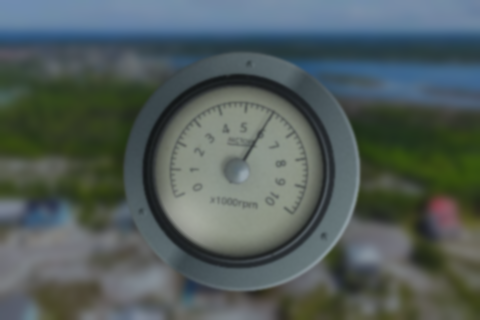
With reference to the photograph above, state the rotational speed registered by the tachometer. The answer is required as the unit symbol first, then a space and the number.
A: rpm 6000
